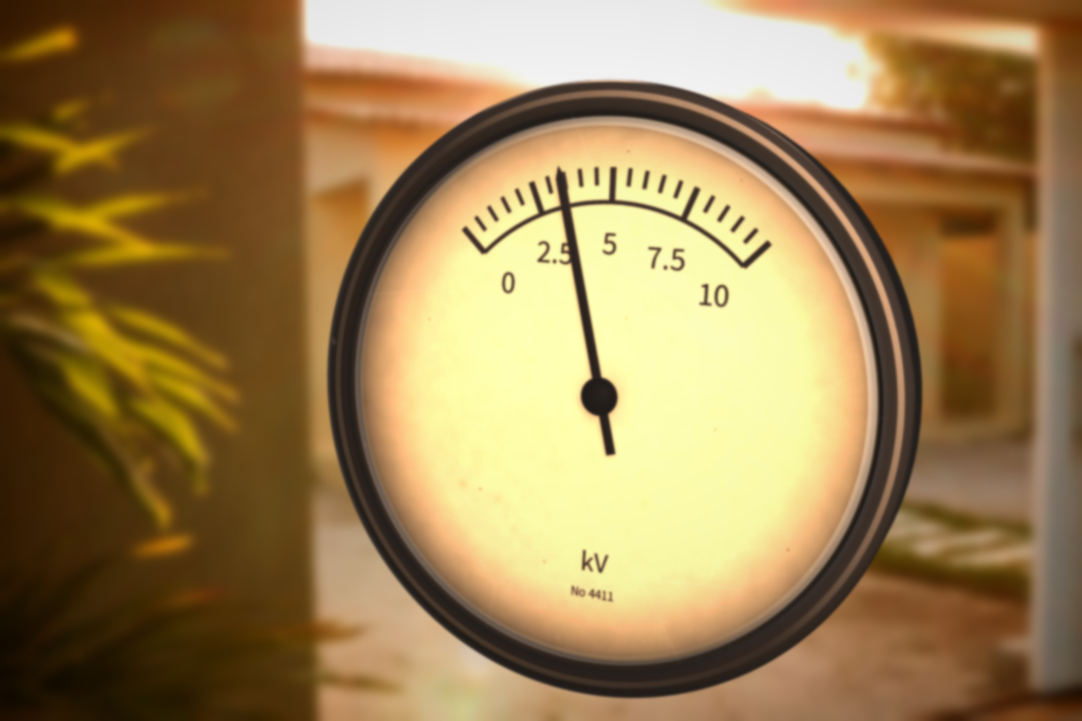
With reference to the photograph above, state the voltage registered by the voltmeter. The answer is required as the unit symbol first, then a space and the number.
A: kV 3.5
